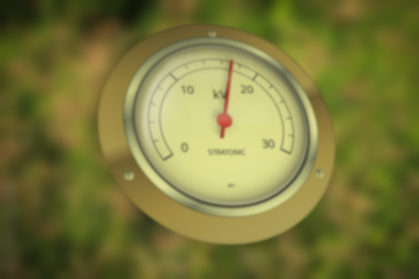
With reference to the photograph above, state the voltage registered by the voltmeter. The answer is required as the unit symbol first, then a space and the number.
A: kV 17
